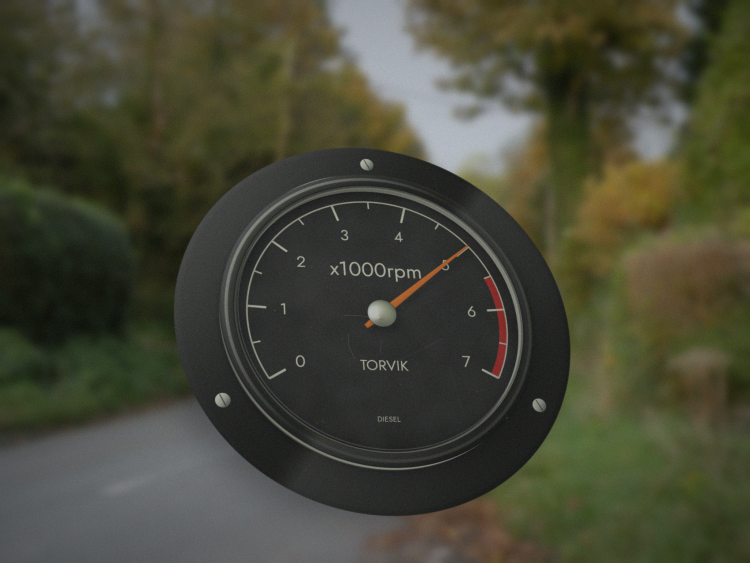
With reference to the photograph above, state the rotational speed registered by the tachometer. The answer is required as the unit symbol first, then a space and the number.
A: rpm 5000
